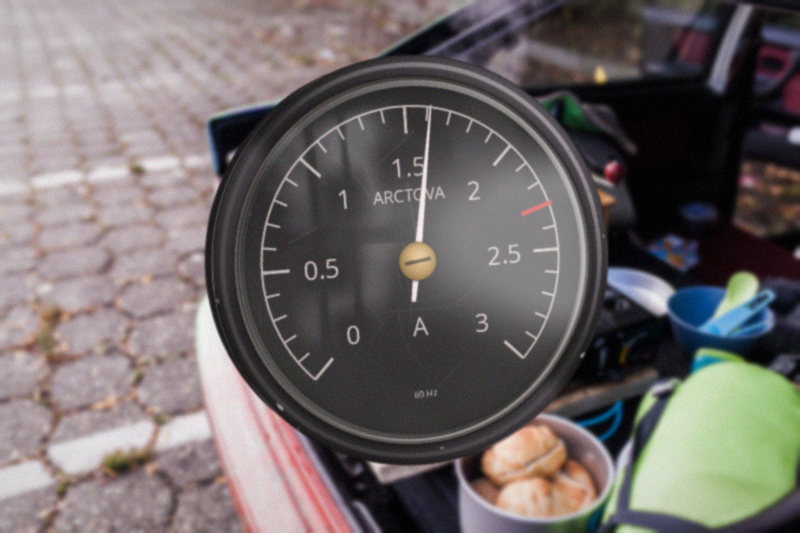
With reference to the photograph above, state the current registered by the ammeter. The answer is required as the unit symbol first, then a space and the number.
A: A 1.6
